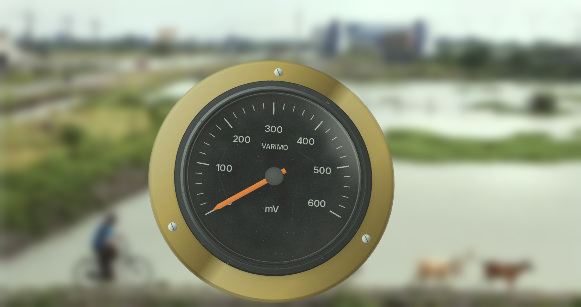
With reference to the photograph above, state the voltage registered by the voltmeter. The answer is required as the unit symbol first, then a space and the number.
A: mV 0
